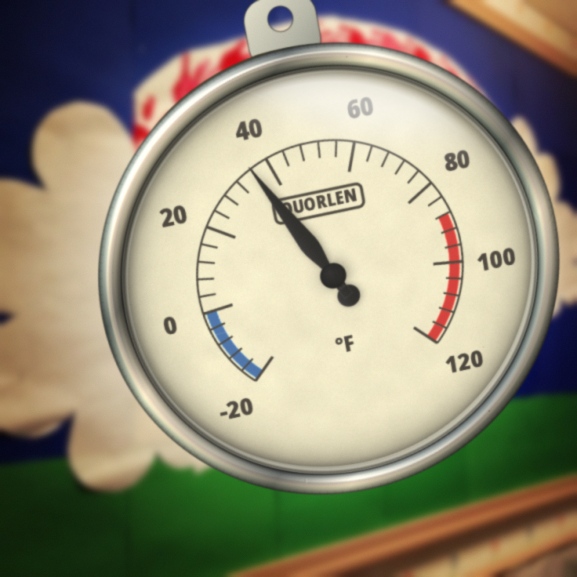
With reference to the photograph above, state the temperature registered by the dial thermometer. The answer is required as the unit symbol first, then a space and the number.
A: °F 36
